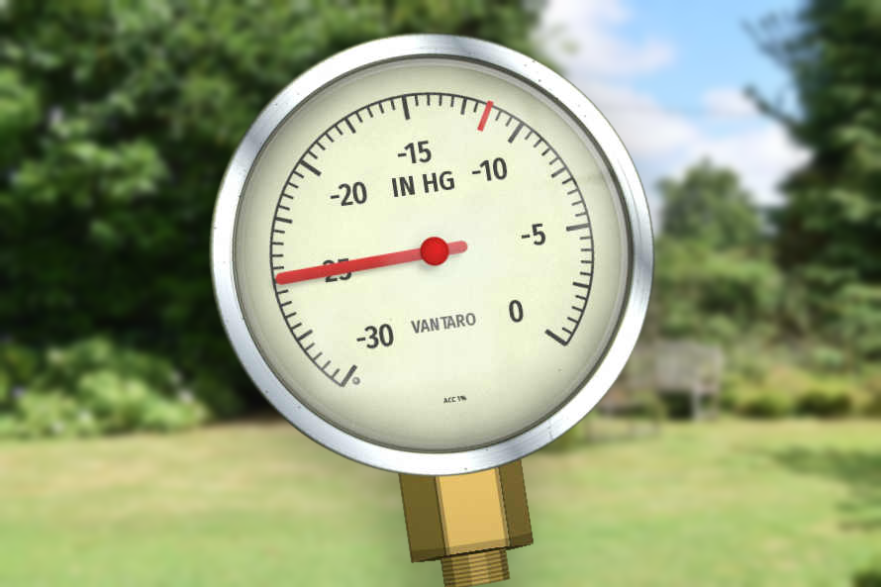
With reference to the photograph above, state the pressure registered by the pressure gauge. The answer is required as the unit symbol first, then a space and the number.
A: inHg -25
